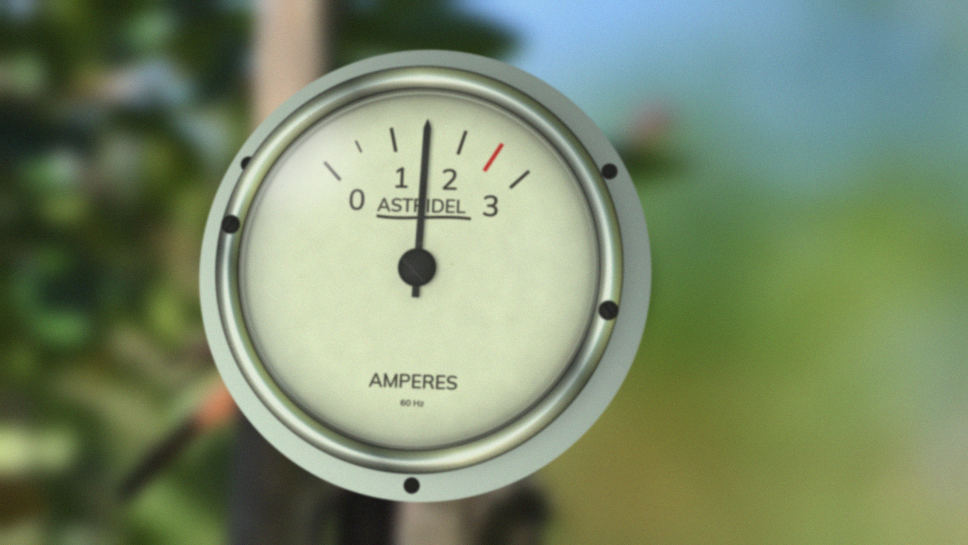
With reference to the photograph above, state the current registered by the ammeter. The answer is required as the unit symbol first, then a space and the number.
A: A 1.5
